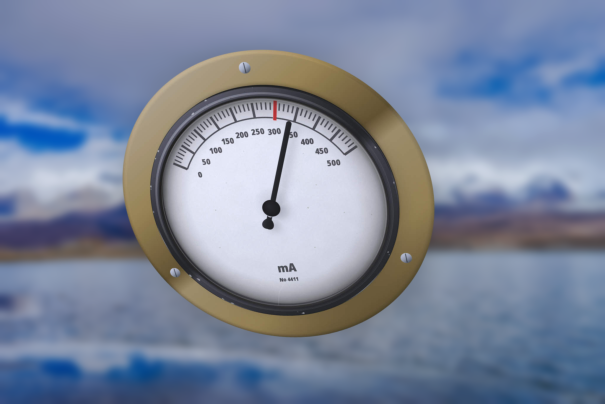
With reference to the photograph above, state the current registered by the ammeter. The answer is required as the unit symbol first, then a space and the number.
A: mA 340
